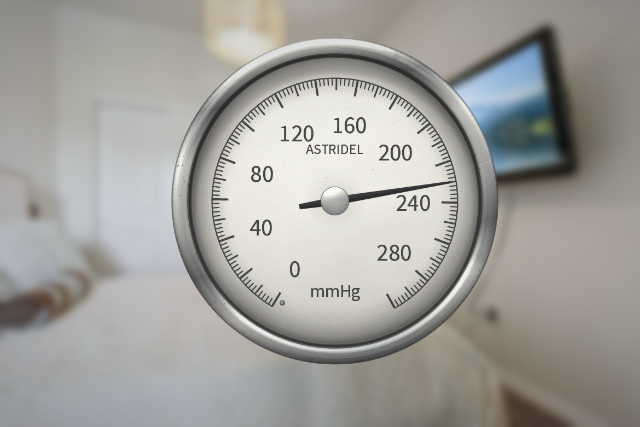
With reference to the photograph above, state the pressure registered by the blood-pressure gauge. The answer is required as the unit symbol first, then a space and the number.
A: mmHg 230
